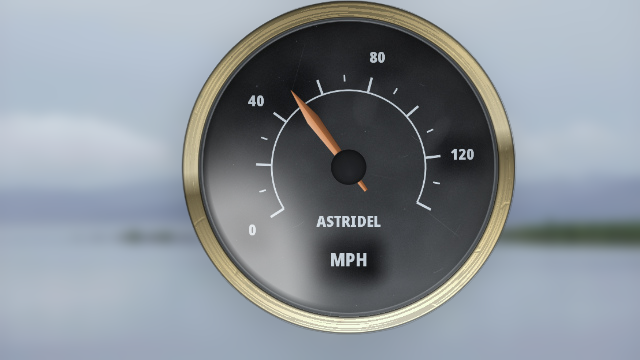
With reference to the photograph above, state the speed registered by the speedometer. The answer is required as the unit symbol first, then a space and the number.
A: mph 50
